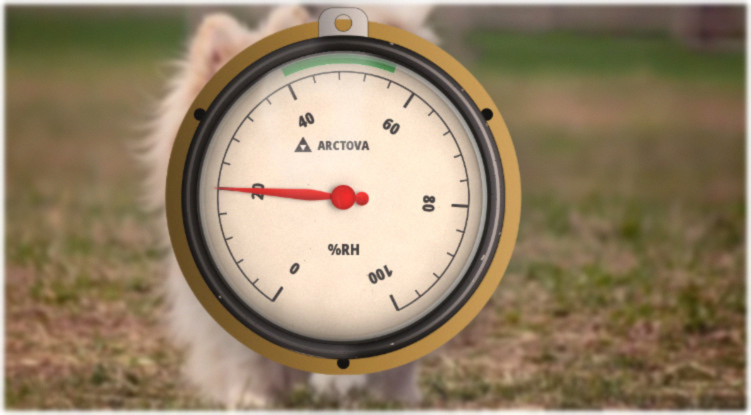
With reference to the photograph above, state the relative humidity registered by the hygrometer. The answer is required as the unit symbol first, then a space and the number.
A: % 20
